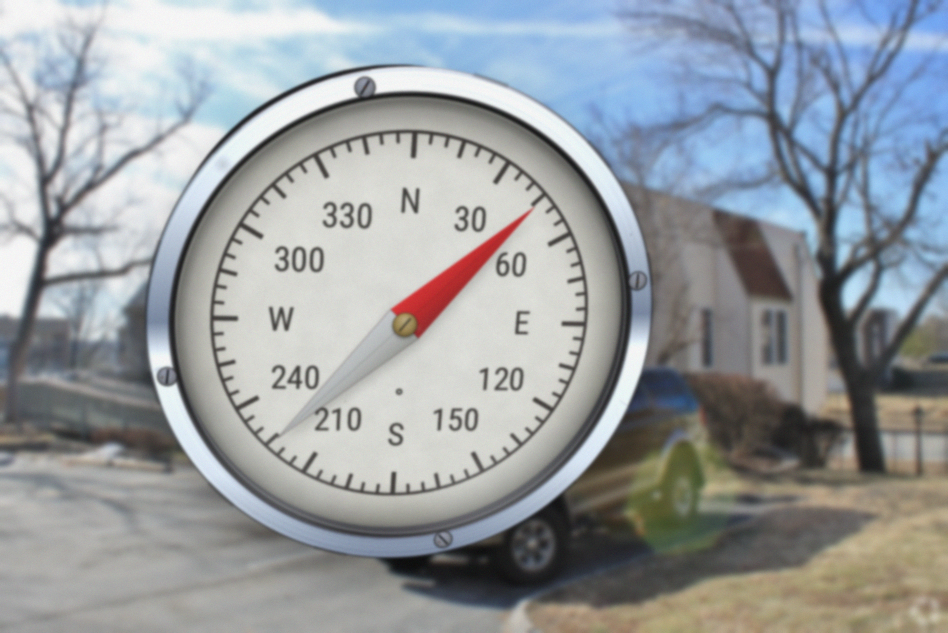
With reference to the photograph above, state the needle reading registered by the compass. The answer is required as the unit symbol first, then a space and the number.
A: ° 45
